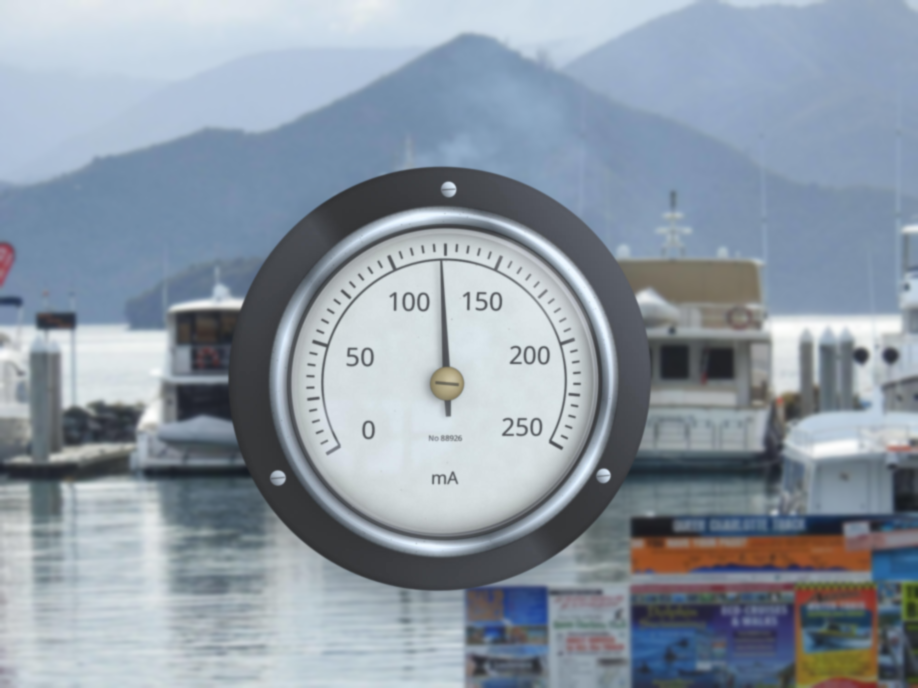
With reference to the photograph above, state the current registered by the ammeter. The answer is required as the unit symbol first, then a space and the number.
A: mA 122.5
